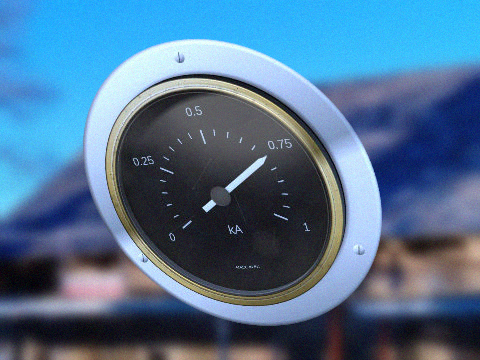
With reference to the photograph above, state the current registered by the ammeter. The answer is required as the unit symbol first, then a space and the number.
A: kA 0.75
